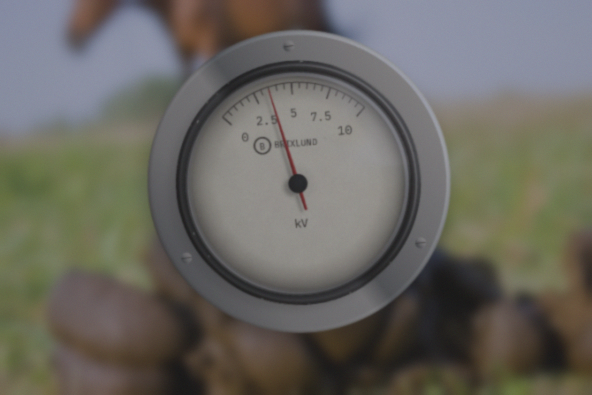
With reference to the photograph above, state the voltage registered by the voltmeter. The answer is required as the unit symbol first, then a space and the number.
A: kV 3.5
